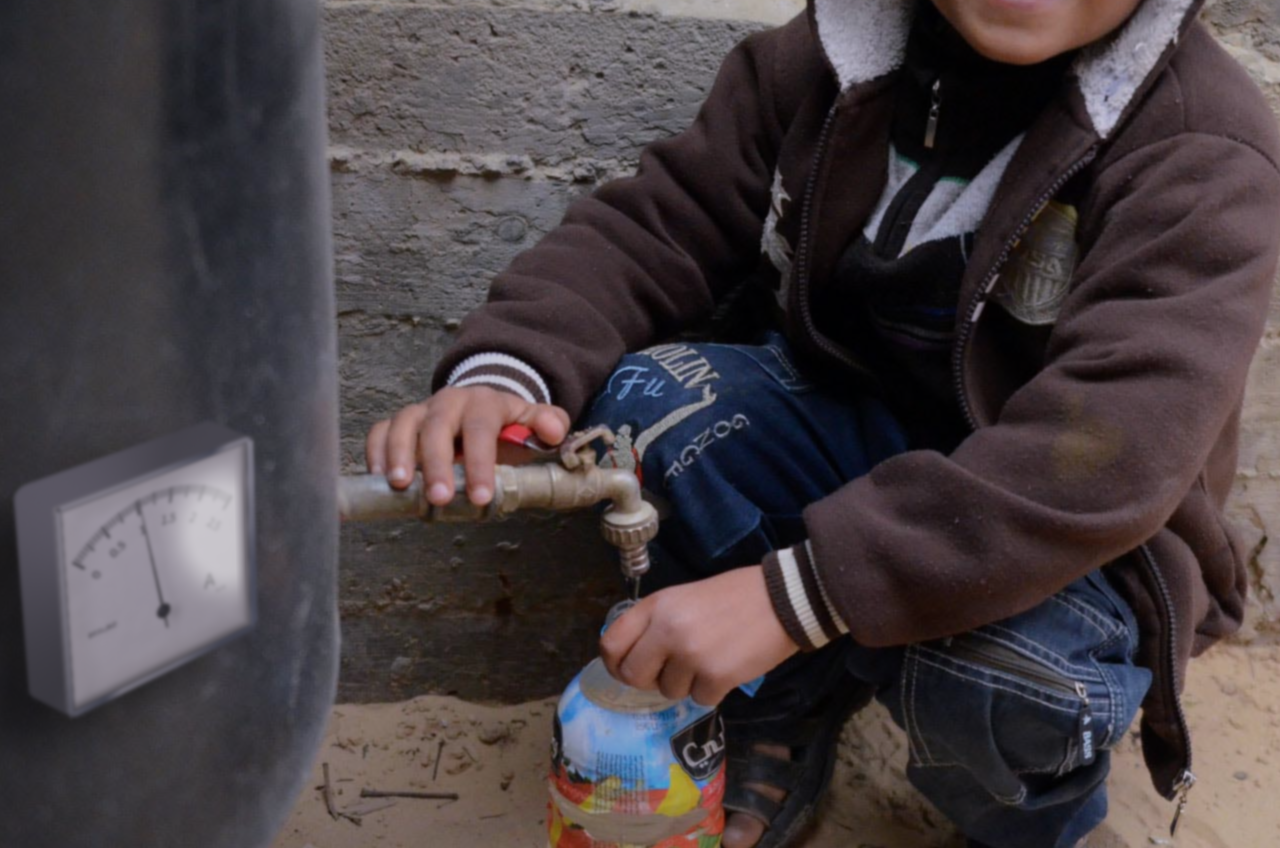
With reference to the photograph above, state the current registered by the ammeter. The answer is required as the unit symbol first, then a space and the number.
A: A 1
